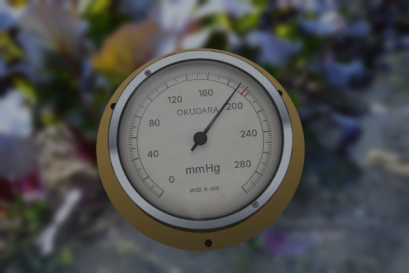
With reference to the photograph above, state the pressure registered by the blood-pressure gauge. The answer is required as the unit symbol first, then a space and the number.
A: mmHg 190
